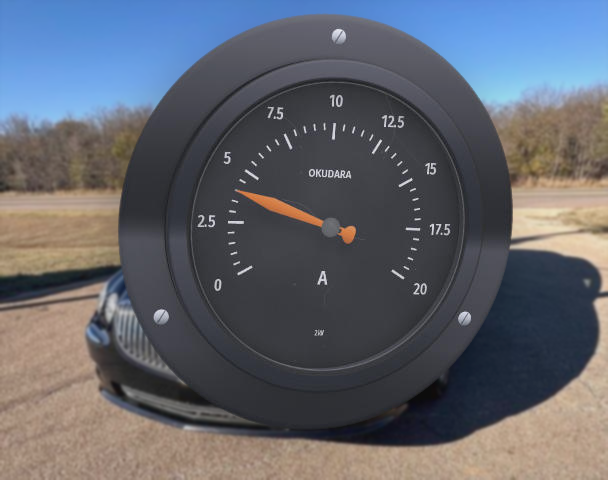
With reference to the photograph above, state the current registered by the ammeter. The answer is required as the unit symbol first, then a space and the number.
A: A 4
